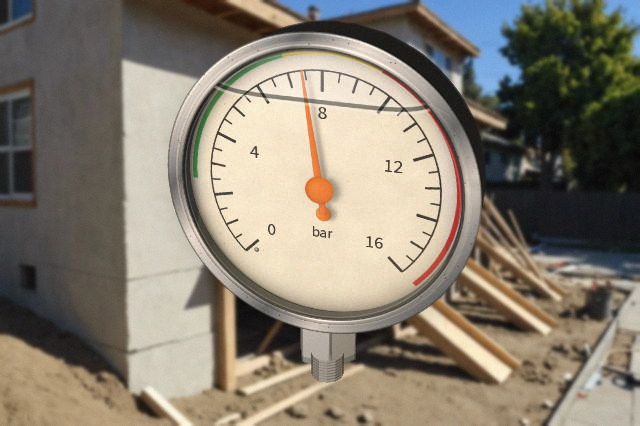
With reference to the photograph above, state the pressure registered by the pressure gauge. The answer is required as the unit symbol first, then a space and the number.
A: bar 7.5
